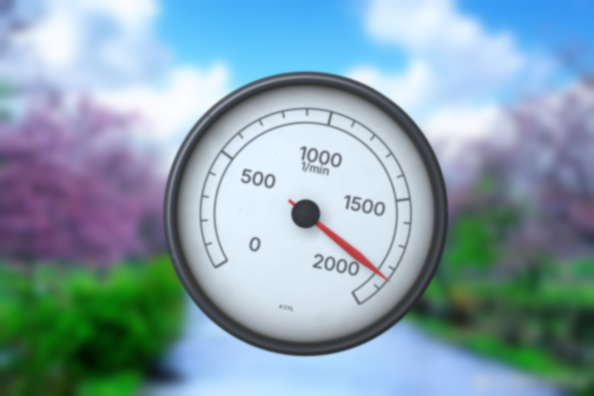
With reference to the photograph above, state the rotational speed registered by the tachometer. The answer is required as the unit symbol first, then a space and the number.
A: rpm 1850
